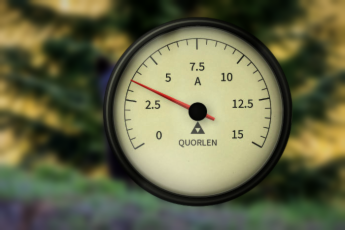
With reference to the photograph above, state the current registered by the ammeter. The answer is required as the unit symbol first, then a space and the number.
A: A 3.5
